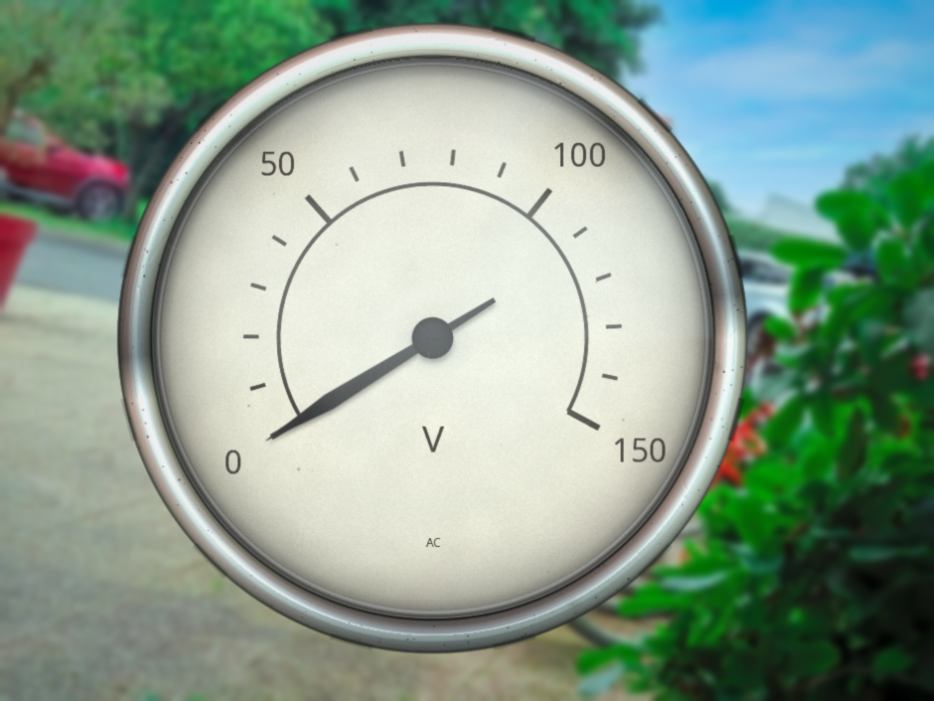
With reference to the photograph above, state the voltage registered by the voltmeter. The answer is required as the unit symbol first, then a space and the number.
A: V 0
